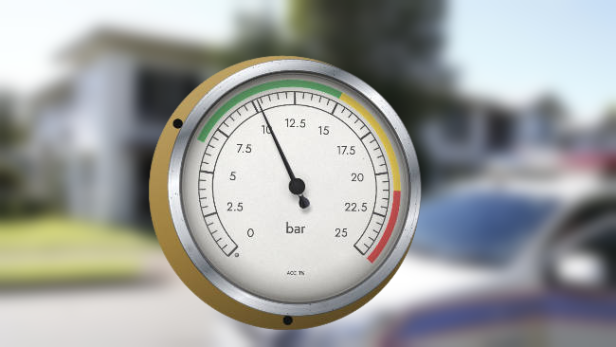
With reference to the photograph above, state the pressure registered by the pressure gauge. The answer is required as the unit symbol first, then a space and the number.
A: bar 10.25
